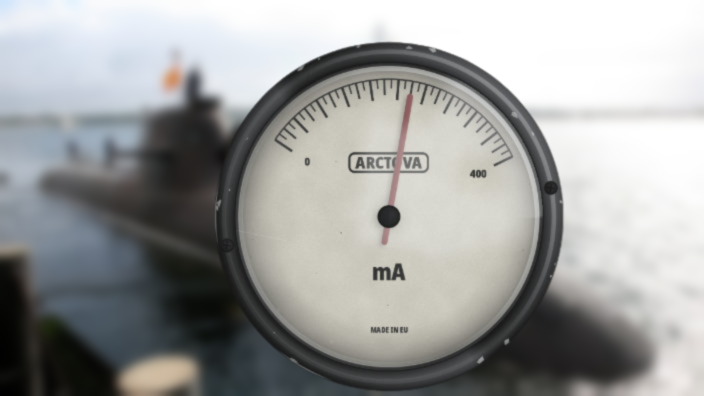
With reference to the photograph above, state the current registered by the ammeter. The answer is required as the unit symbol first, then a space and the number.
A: mA 220
